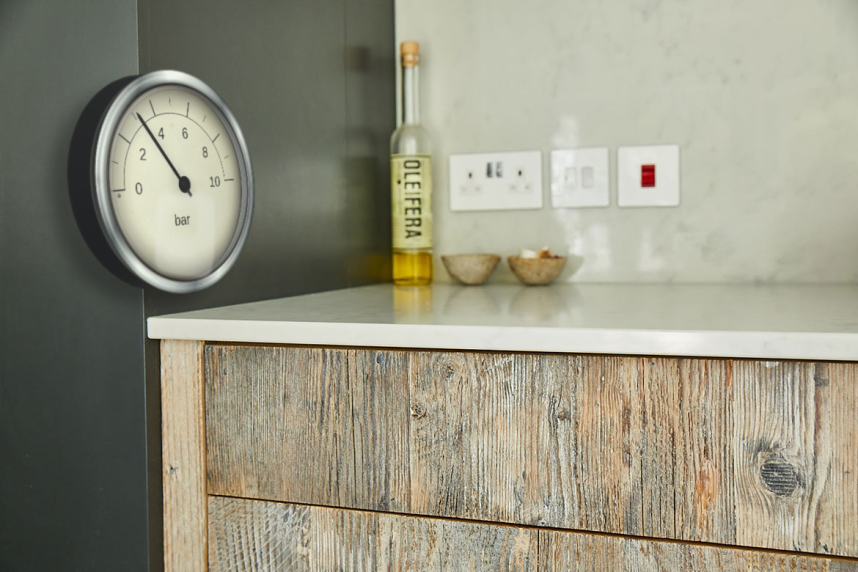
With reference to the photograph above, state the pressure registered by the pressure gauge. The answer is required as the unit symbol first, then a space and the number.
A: bar 3
